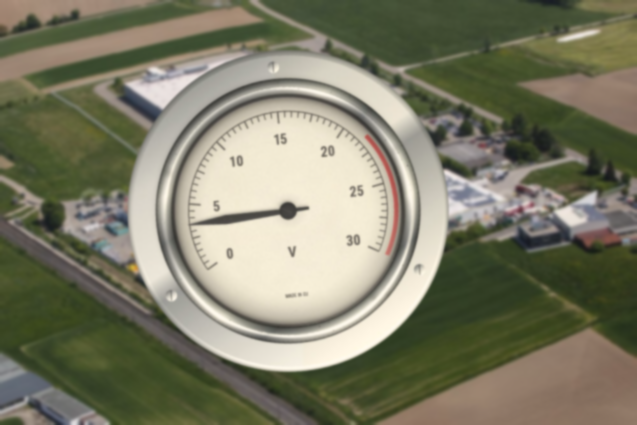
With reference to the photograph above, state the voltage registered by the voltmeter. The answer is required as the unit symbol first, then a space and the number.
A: V 3.5
